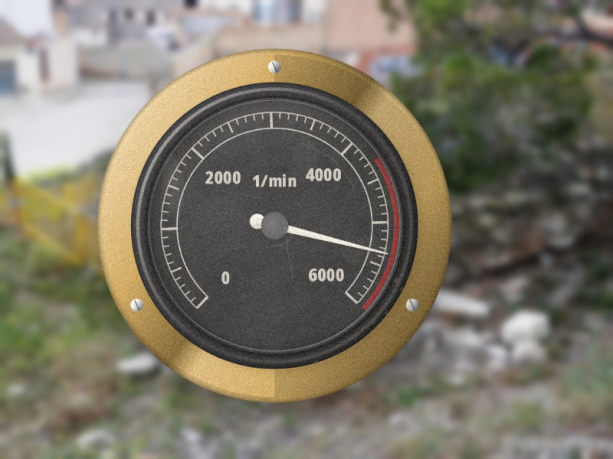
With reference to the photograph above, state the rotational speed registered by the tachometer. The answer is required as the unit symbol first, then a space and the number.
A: rpm 5350
